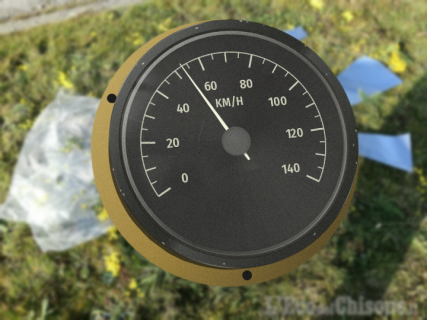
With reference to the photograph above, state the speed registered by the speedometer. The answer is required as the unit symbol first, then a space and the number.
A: km/h 52.5
